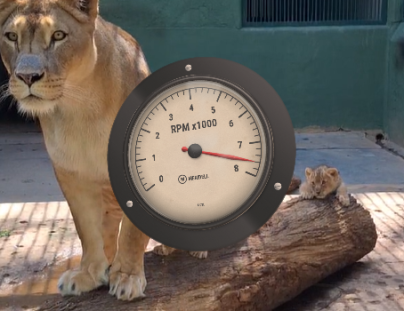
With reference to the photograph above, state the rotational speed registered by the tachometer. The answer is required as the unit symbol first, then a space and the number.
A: rpm 7600
